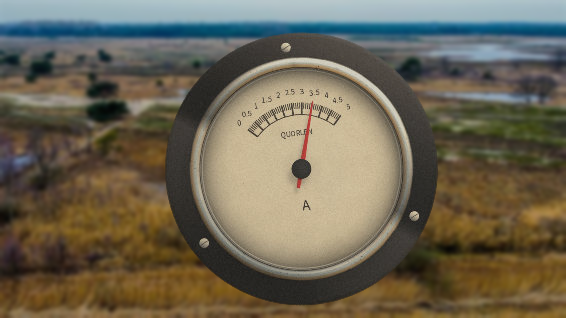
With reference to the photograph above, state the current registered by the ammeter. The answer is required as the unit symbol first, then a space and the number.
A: A 3.5
